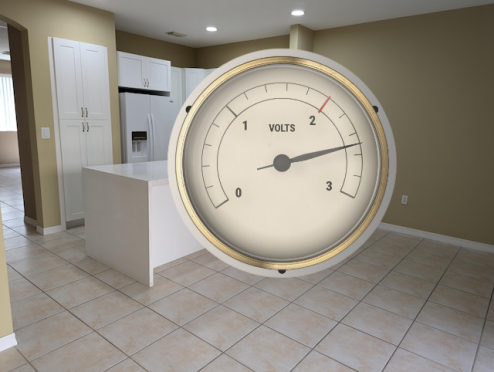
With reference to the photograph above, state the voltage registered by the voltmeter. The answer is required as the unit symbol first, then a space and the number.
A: V 2.5
